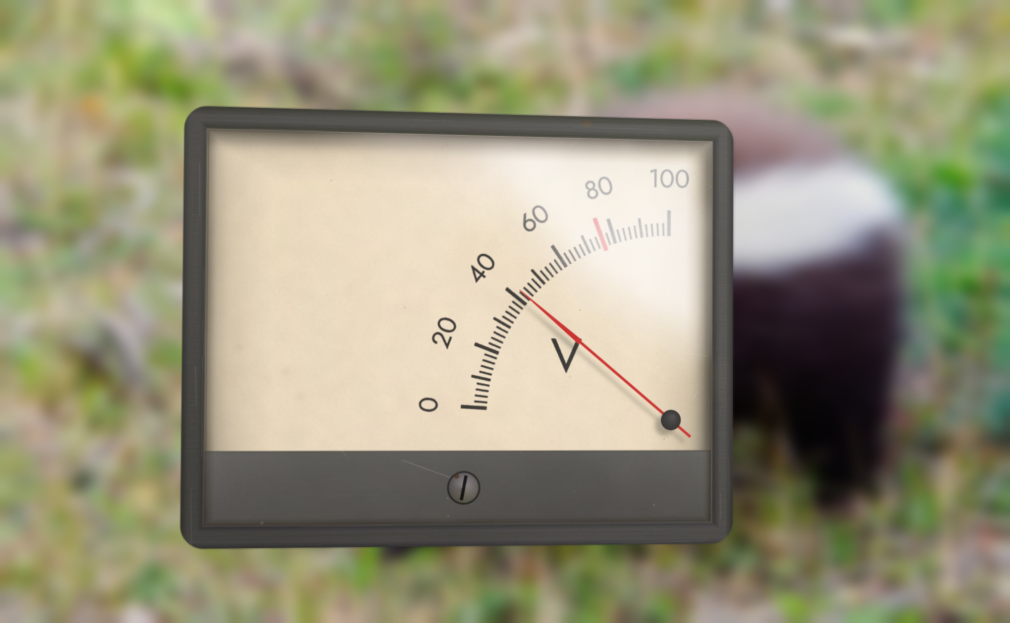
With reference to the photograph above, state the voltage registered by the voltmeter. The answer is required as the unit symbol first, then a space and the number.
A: V 42
